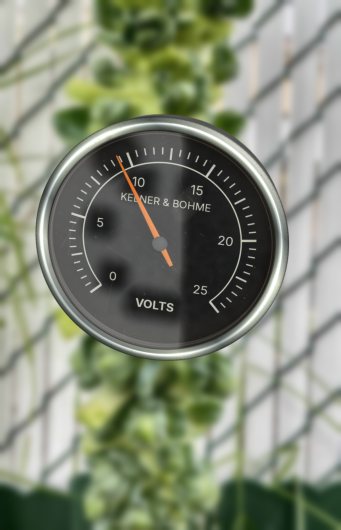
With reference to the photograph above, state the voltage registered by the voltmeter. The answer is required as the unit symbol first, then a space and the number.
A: V 9.5
